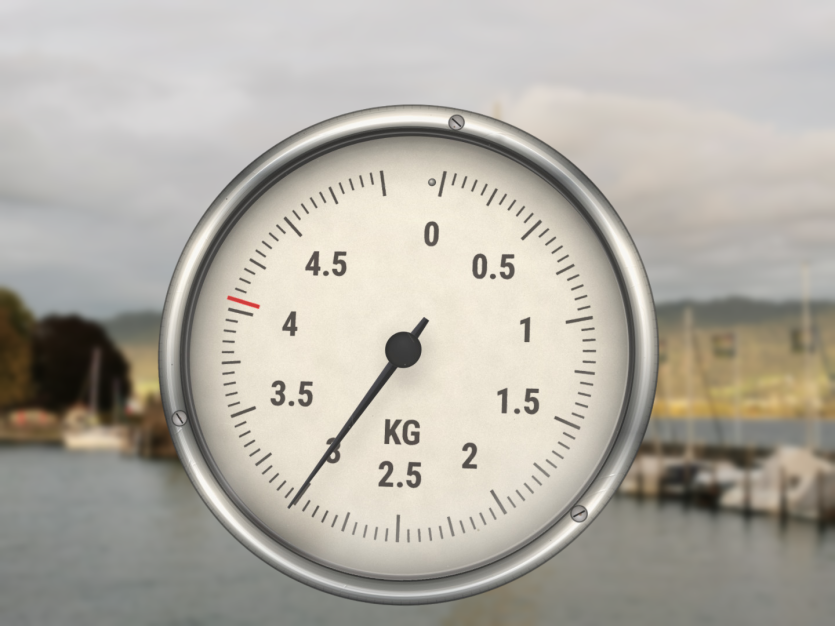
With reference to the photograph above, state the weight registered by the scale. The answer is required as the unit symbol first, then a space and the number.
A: kg 3
